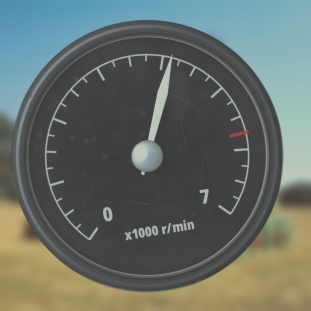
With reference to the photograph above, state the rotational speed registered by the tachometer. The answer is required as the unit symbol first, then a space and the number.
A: rpm 4125
